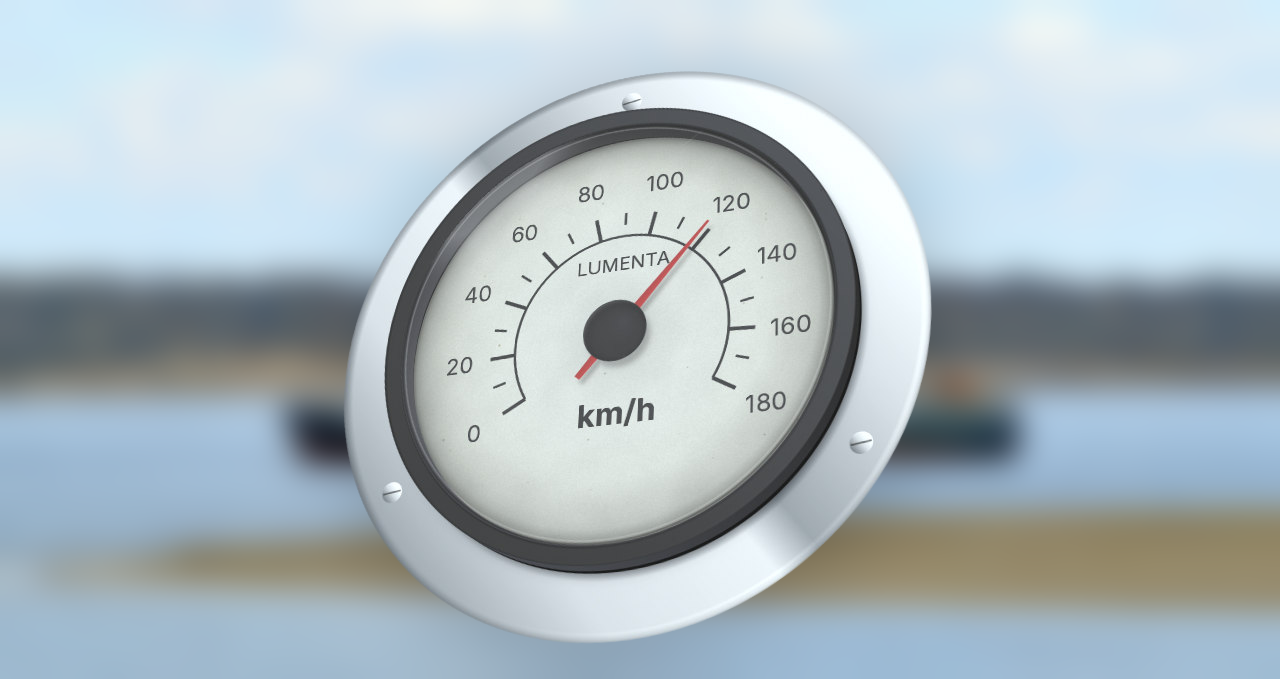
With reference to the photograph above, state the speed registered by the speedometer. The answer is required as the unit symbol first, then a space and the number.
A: km/h 120
